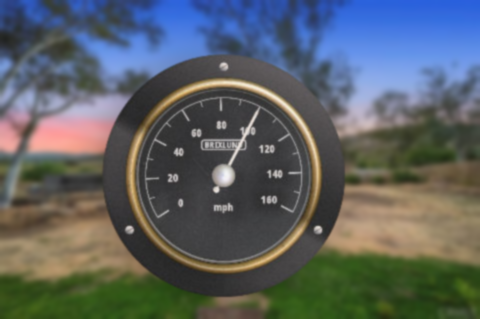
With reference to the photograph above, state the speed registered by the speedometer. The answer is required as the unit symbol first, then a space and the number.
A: mph 100
